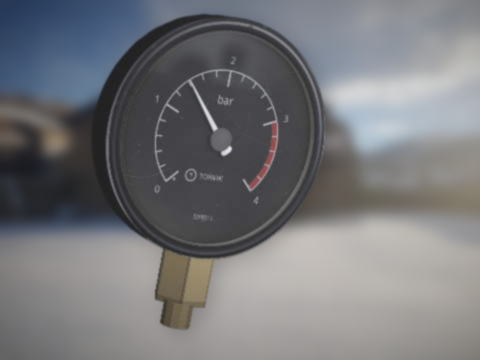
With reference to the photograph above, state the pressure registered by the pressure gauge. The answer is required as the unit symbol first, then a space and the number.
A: bar 1.4
